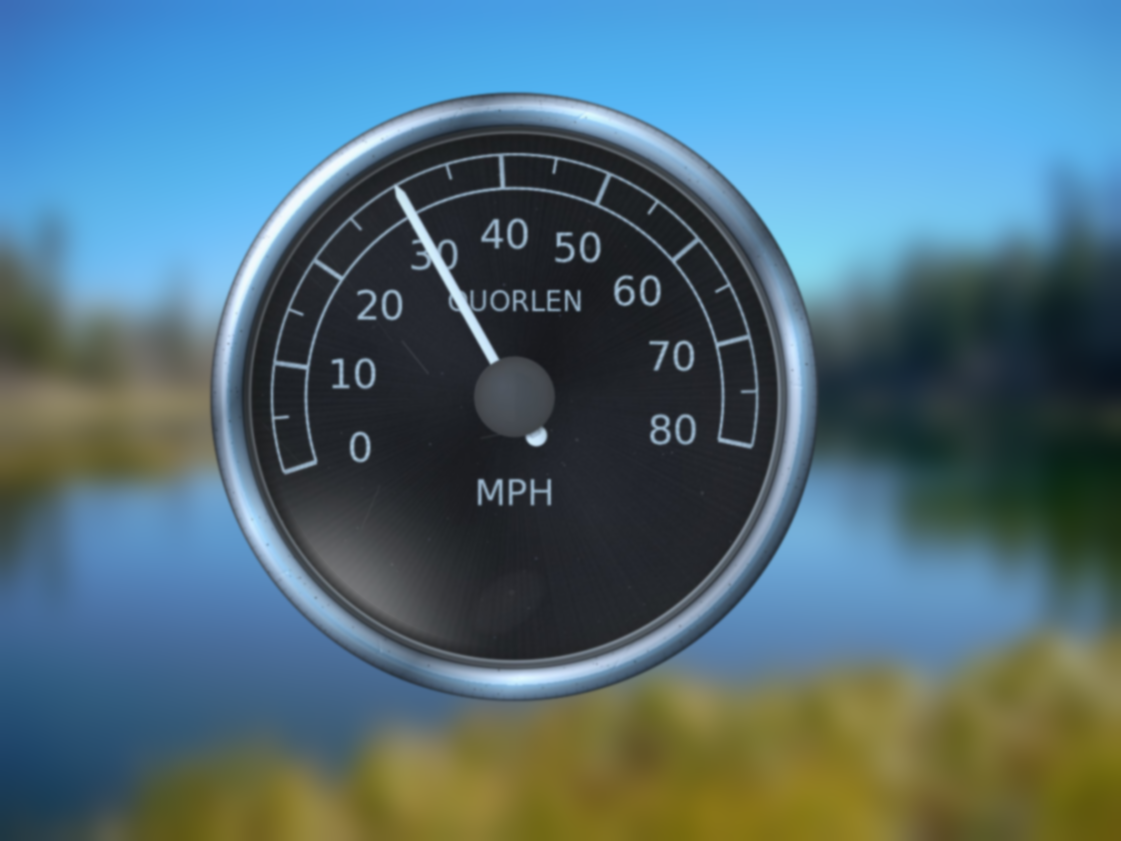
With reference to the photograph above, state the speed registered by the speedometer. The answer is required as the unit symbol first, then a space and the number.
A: mph 30
